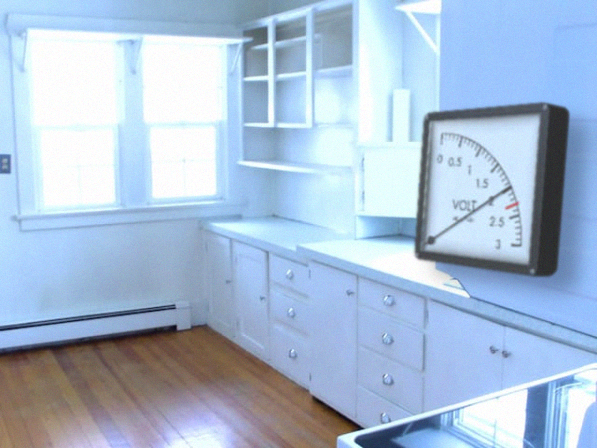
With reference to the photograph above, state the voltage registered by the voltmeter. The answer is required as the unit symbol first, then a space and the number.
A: V 2
